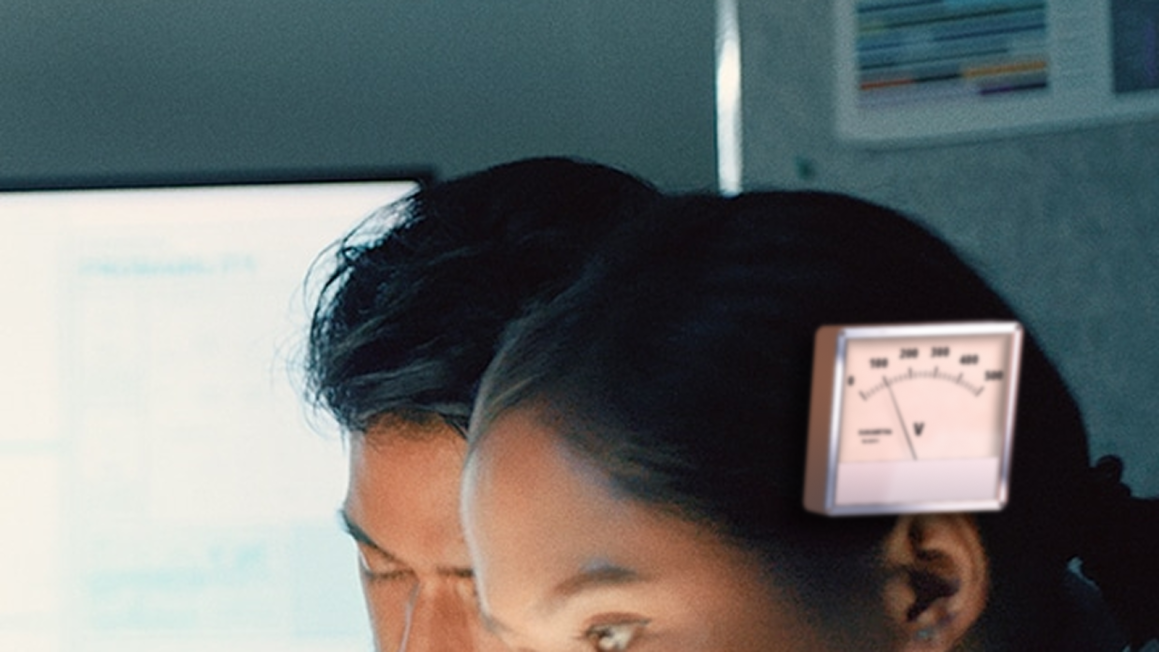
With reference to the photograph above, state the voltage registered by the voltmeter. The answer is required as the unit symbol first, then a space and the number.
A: V 100
